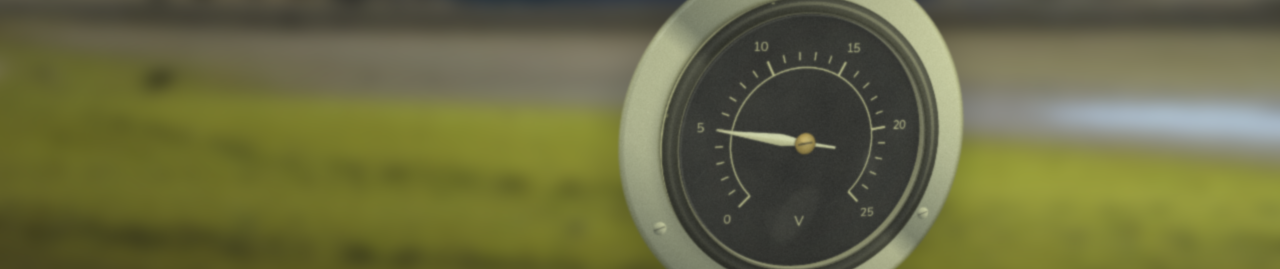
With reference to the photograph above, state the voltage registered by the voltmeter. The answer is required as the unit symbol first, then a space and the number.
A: V 5
